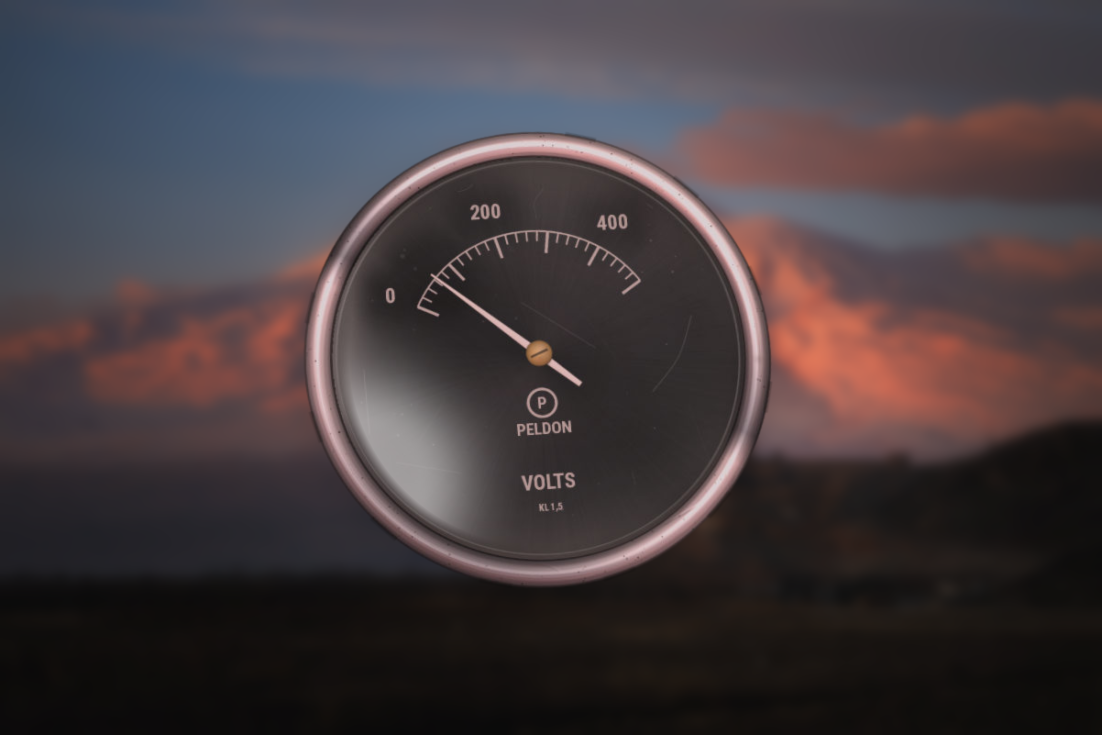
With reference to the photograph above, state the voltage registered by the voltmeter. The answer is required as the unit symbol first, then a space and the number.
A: V 60
